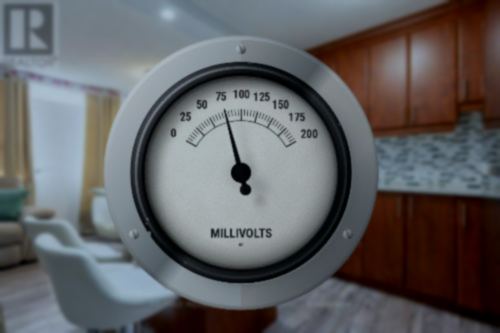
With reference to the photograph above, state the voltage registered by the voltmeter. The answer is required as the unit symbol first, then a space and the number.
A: mV 75
